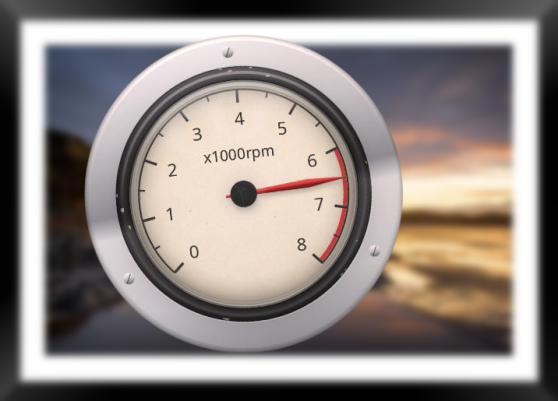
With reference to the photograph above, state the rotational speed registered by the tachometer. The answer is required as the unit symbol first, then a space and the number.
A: rpm 6500
